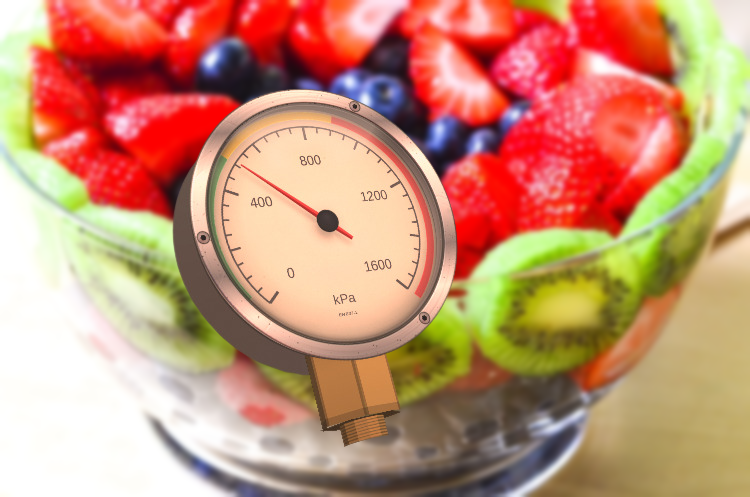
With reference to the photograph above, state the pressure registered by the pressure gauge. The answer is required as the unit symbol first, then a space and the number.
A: kPa 500
